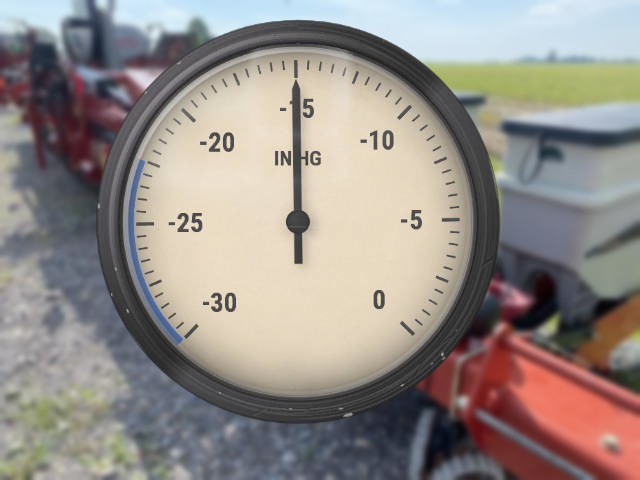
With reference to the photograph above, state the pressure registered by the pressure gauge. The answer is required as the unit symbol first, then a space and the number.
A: inHg -15
